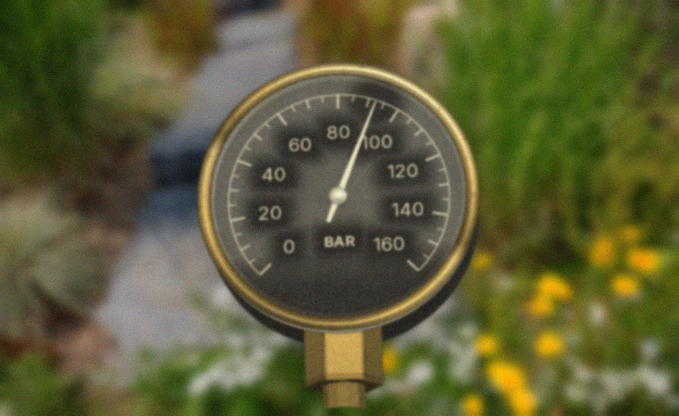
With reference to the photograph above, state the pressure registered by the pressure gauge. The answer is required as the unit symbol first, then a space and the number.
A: bar 92.5
